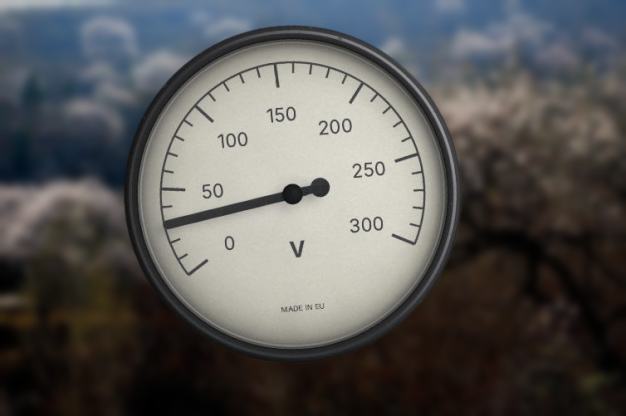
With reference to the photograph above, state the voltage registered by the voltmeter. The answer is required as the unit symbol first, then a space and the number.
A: V 30
